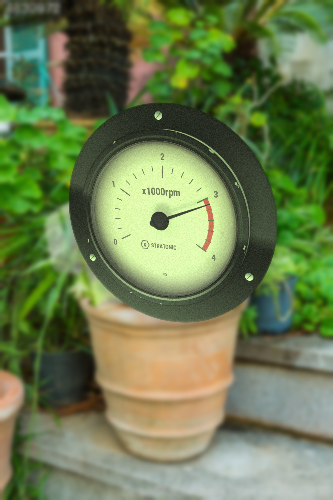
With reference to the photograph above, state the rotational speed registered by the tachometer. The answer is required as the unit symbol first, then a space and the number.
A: rpm 3100
